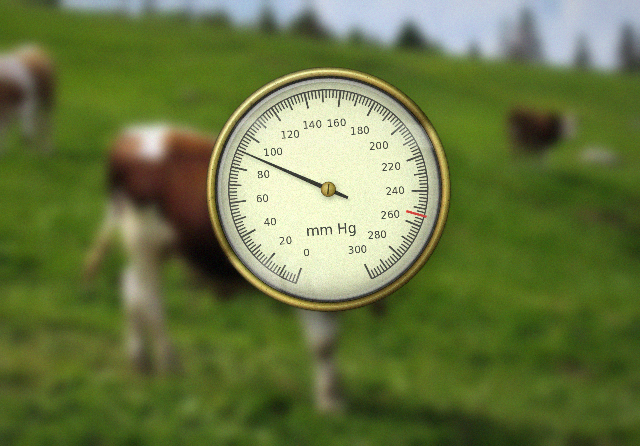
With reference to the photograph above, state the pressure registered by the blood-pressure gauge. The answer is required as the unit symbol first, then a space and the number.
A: mmHg 90
